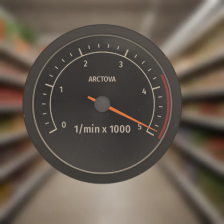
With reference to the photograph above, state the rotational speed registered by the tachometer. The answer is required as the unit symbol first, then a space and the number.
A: rpm 4900
